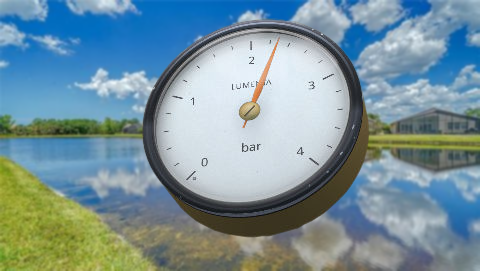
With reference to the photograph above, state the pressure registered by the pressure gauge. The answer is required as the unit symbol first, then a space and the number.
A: bar 2.3
